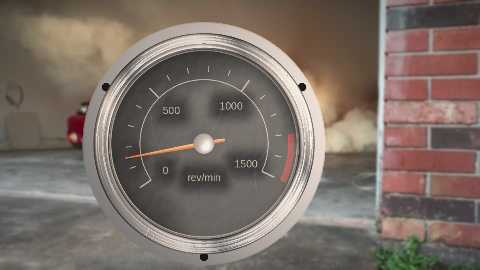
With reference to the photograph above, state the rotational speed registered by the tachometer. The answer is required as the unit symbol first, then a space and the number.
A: rpm 150
